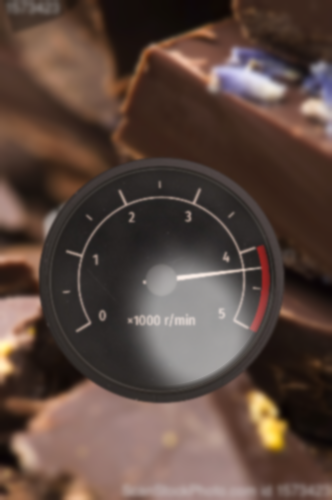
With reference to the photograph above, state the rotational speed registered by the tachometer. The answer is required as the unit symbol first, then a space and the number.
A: rpm 4250
